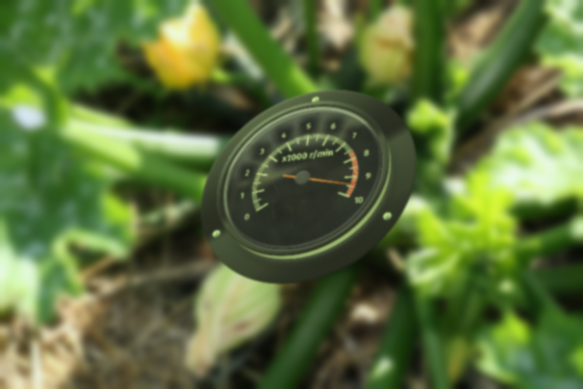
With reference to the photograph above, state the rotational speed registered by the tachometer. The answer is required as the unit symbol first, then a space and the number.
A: rpm 9500
